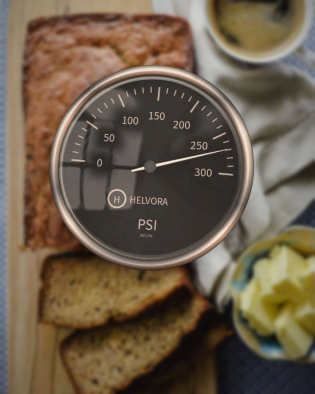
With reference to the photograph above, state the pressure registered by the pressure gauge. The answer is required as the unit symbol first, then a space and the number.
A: psi 270
